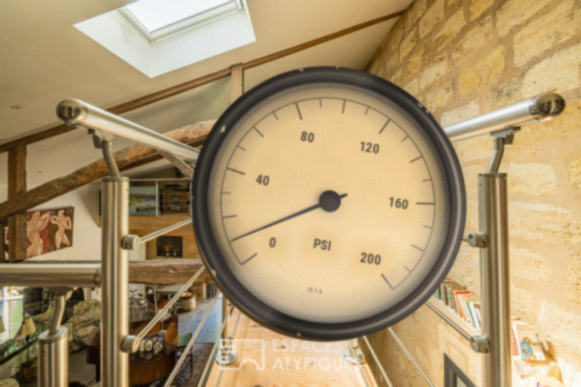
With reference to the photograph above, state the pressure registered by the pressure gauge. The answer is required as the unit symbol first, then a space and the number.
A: psi 10
